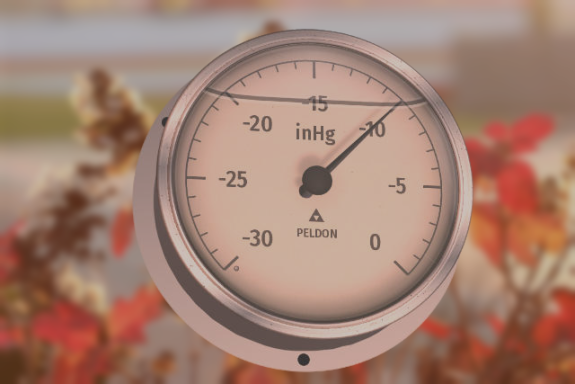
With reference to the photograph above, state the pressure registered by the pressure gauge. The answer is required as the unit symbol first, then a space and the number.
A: inHg -10
